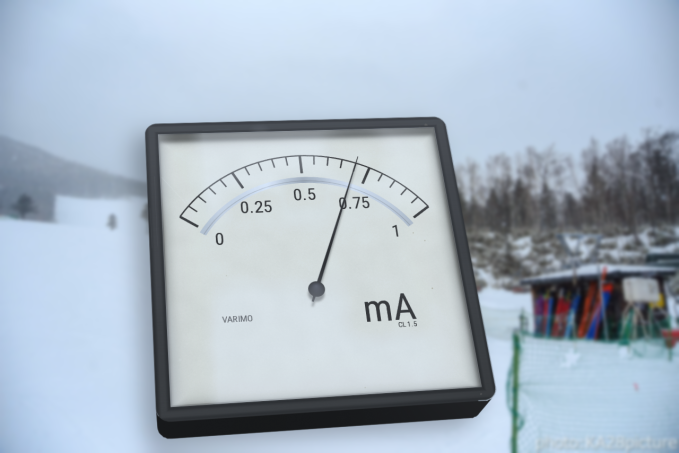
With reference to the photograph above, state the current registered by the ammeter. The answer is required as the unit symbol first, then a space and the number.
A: mA 0.7
